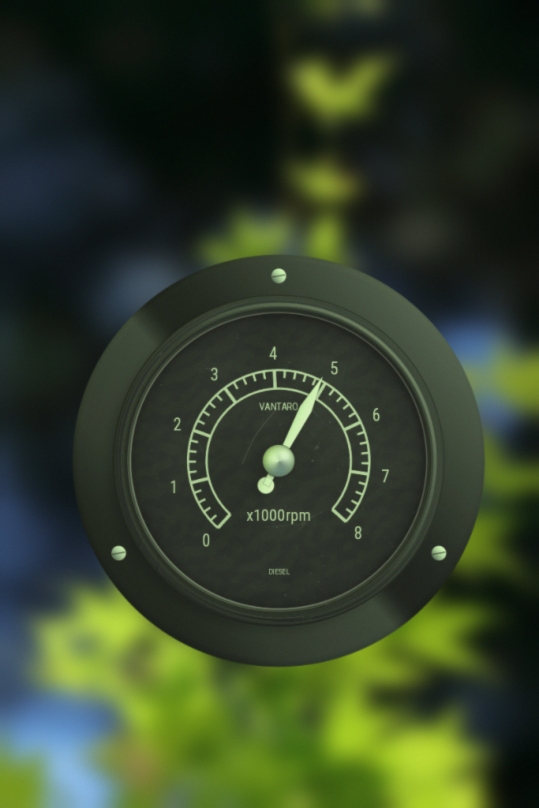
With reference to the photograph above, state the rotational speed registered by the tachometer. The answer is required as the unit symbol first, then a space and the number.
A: rpm 4900
